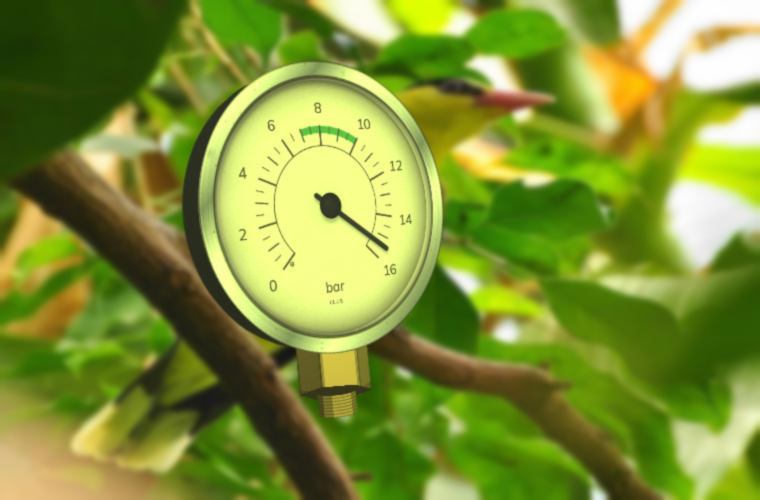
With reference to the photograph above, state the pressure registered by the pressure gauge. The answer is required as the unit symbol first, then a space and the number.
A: bar 15.5
